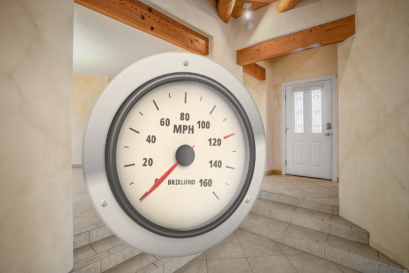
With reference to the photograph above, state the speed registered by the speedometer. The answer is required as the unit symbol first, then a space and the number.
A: mph 0
